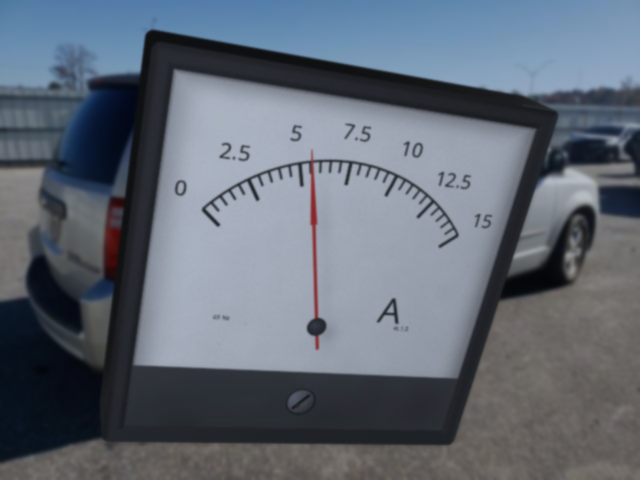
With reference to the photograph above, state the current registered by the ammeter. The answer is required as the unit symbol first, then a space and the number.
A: A 5.5
